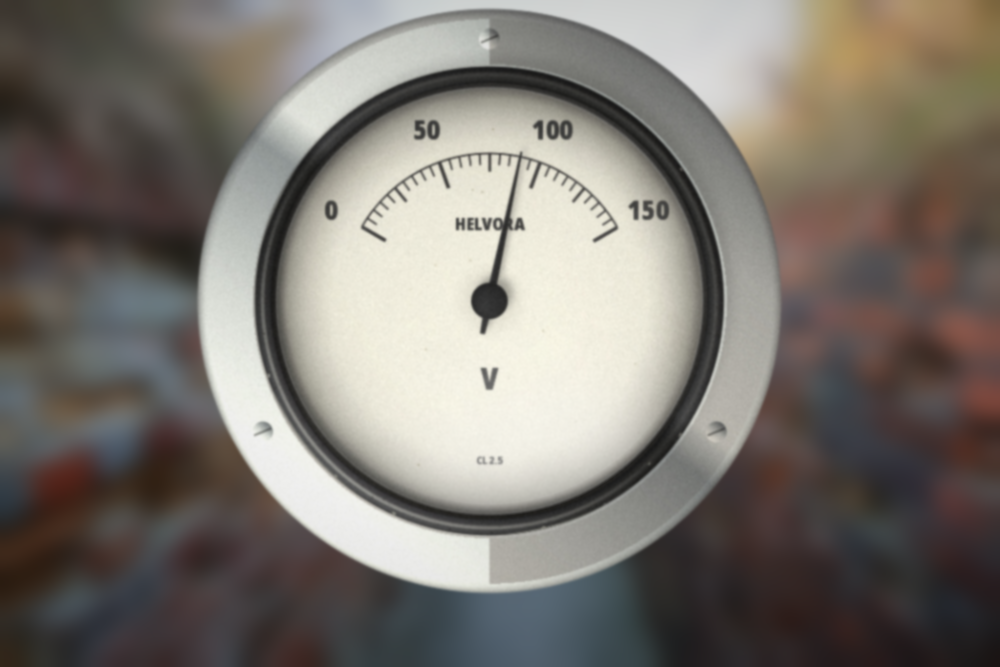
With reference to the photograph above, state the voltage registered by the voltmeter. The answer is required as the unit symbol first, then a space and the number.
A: V 90
